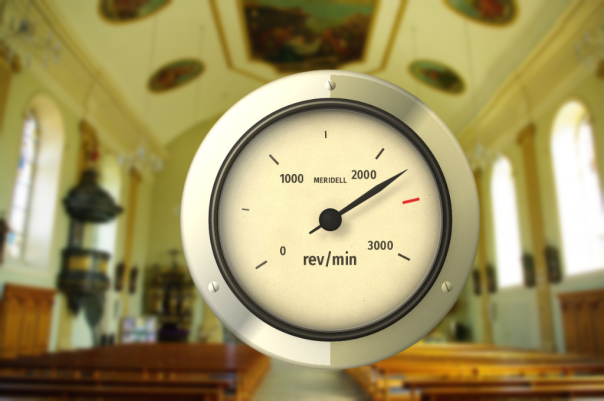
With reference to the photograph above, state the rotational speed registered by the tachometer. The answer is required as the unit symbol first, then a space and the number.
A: rpm 2250
